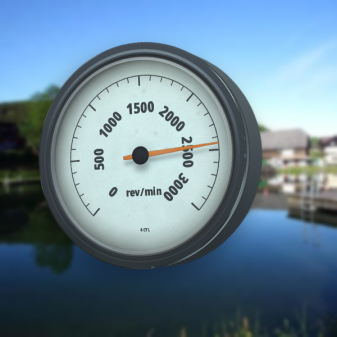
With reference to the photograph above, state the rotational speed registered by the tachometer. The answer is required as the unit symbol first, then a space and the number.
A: rpm 2450
